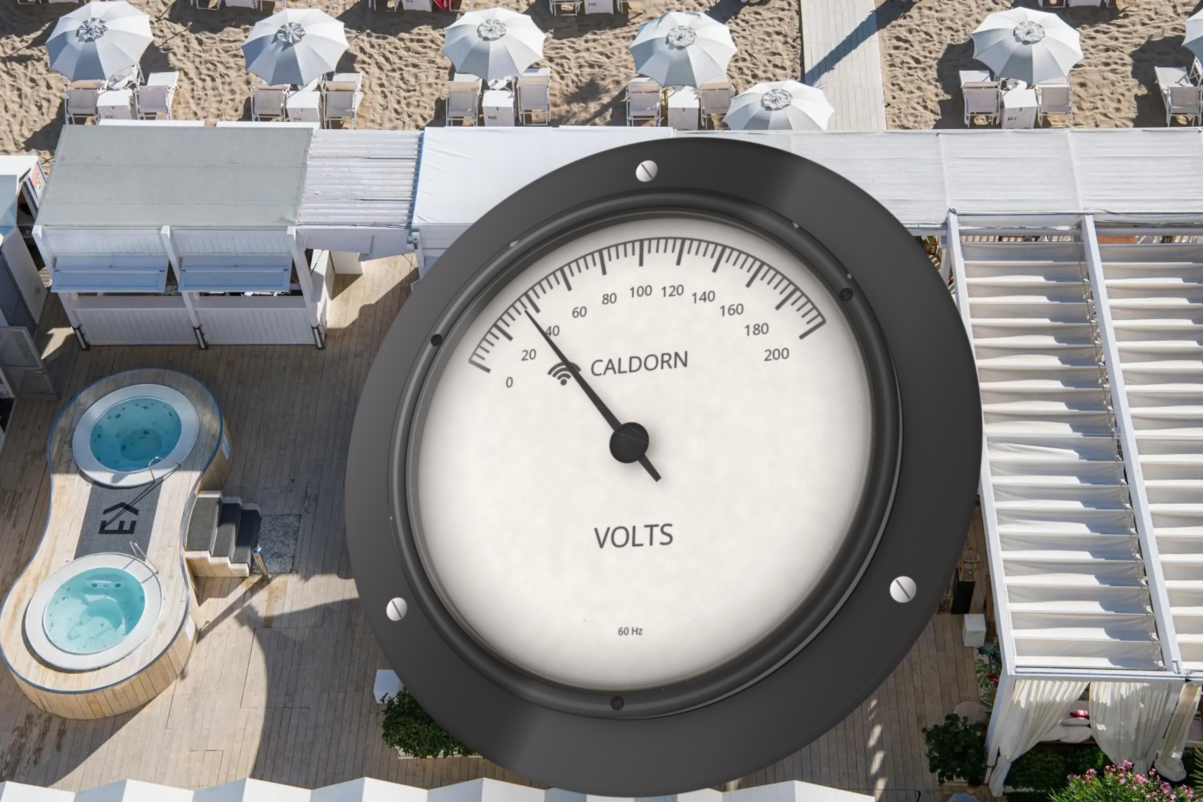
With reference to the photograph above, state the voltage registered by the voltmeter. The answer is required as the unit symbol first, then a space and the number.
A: V 36
